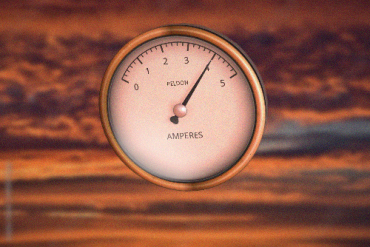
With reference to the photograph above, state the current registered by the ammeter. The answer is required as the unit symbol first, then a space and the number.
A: A 4
